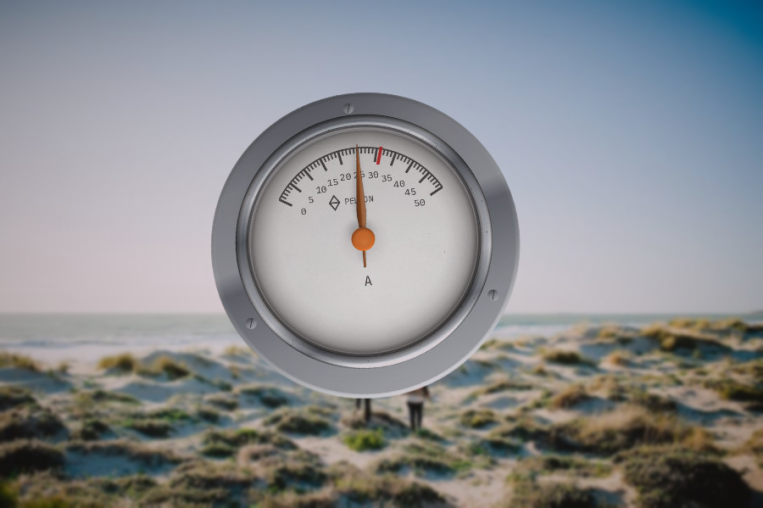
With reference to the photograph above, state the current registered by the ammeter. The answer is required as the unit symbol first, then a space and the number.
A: A 25
